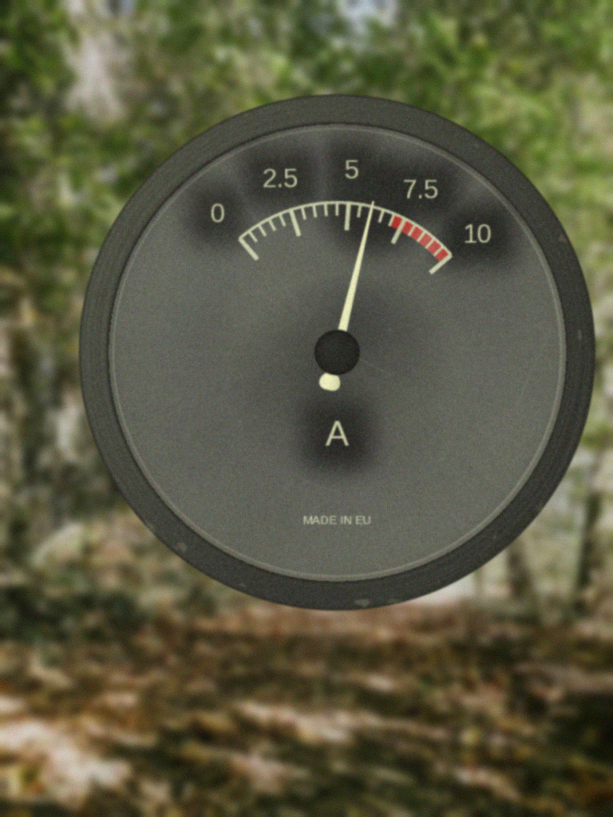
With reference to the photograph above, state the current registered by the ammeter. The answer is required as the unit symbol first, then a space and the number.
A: A 6
